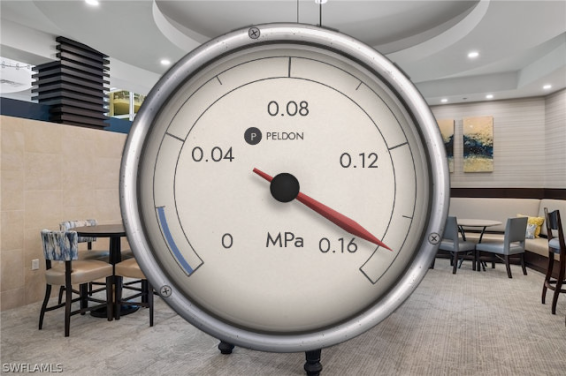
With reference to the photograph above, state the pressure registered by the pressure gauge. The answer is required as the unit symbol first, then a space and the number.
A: MPa 0.15
